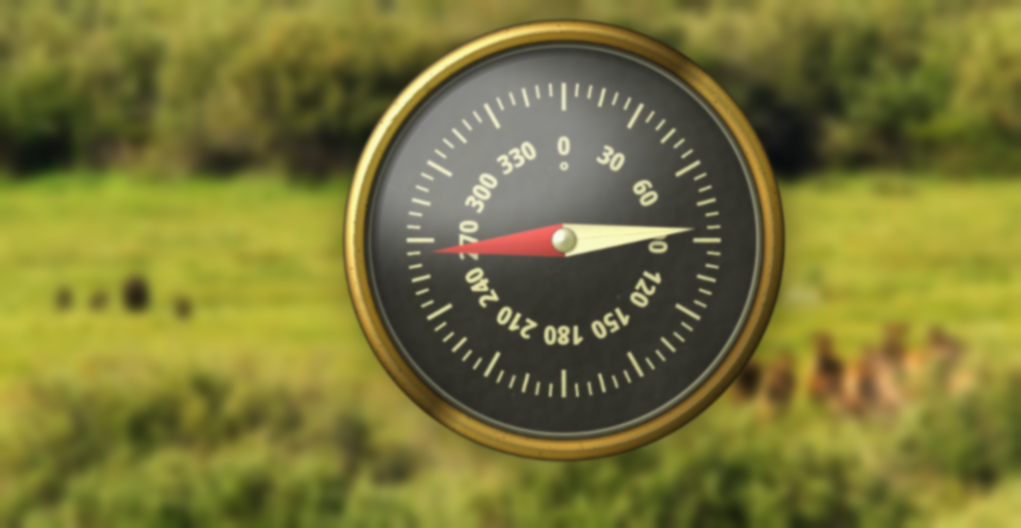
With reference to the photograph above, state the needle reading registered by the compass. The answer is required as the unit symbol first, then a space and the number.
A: ° 265
